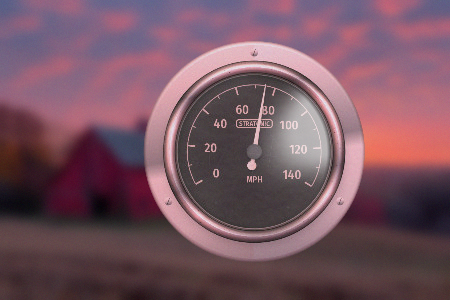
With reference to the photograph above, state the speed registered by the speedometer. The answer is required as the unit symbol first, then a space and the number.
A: mph 75
